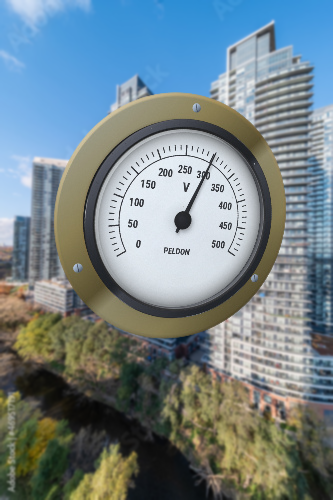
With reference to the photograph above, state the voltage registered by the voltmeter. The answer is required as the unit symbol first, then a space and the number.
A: V 300
